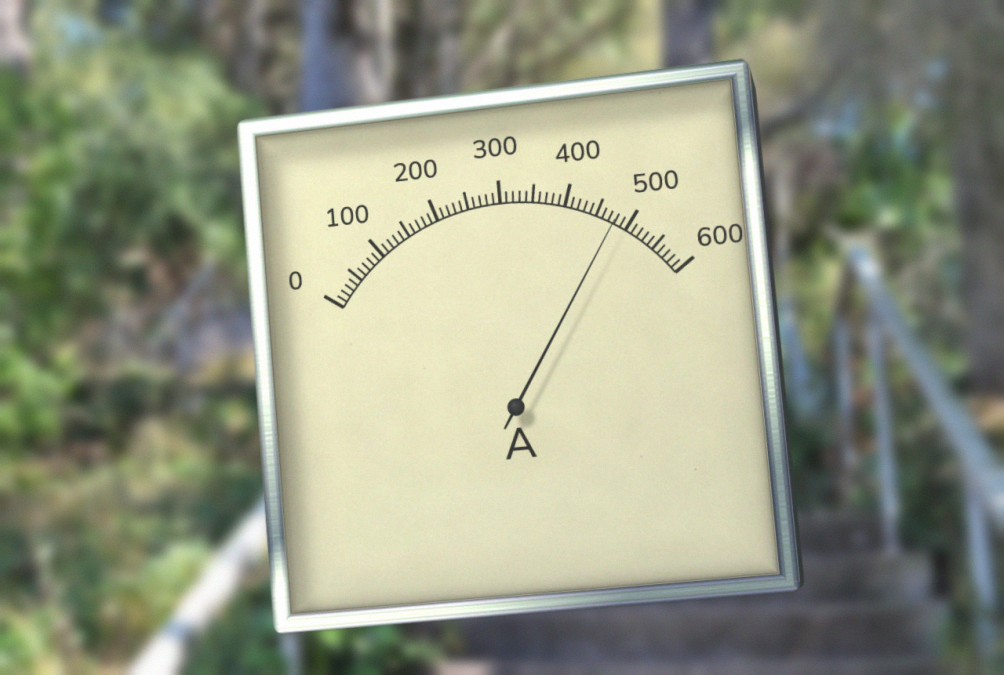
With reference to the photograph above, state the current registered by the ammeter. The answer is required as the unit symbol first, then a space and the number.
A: A 480
